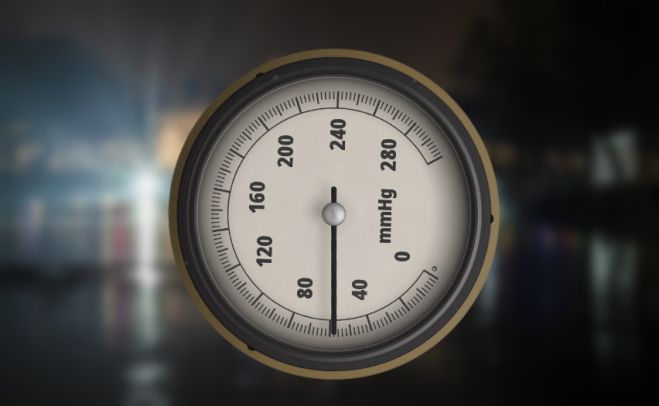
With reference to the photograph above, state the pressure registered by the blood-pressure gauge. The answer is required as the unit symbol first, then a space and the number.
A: mmHg 58
